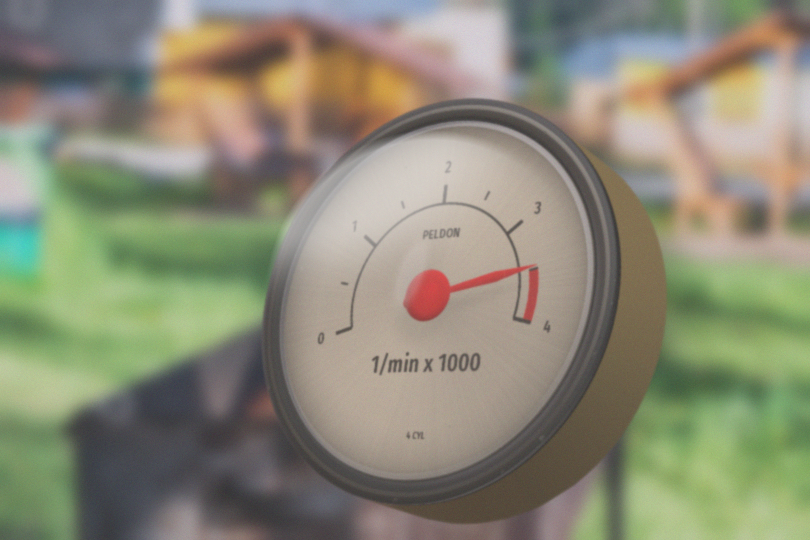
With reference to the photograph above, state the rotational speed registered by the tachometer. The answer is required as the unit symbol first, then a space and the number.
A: rpm 3500
